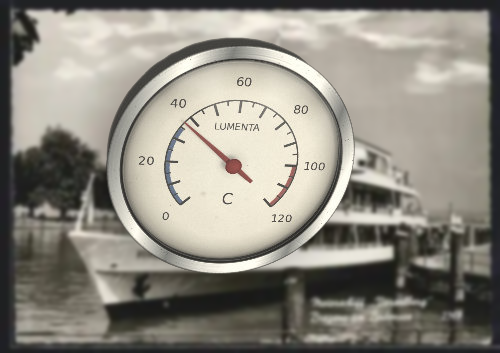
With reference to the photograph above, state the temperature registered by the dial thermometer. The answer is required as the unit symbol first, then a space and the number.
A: °C 37.5
